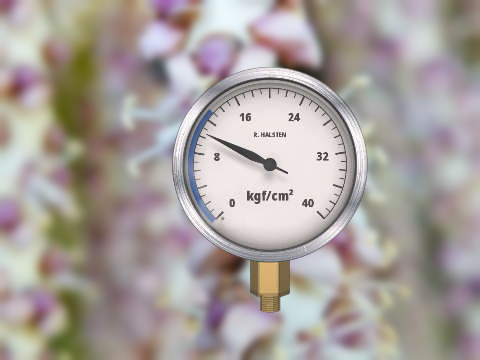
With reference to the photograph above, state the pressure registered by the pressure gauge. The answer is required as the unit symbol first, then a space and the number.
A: kg/cm² 10.5
